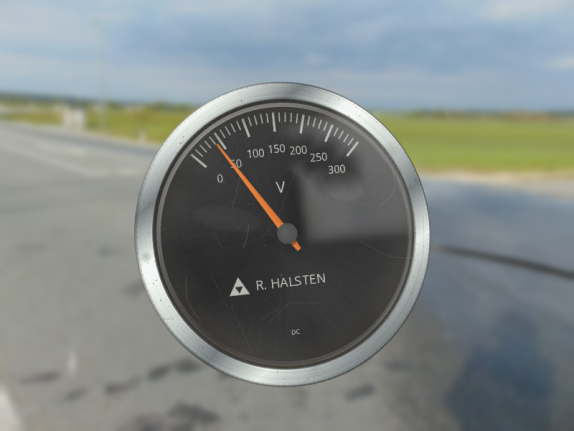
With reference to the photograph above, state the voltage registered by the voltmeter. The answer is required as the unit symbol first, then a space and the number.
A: V 40
